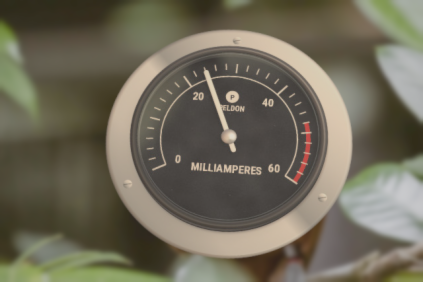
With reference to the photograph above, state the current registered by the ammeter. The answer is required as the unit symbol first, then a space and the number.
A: mA 24
